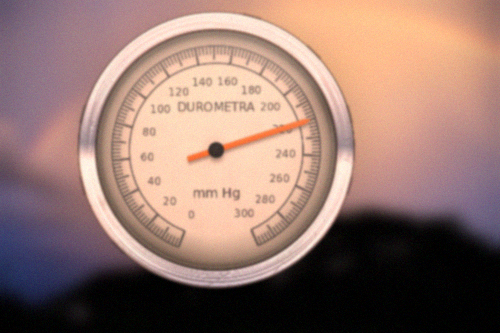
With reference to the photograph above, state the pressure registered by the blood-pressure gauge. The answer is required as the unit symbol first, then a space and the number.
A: mmHg 220
